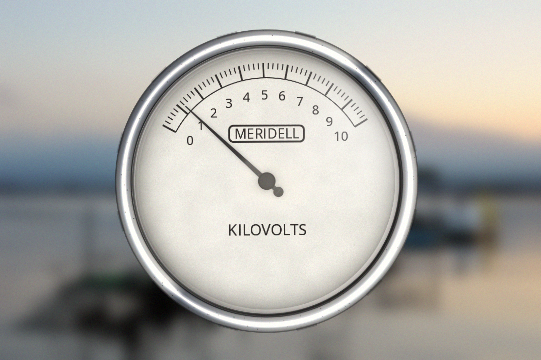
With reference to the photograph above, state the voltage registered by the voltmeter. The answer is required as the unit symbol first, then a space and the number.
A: kV 1.2
